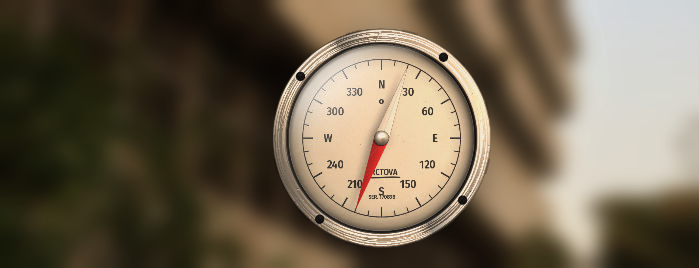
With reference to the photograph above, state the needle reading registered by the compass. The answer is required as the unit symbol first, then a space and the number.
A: ° 200
